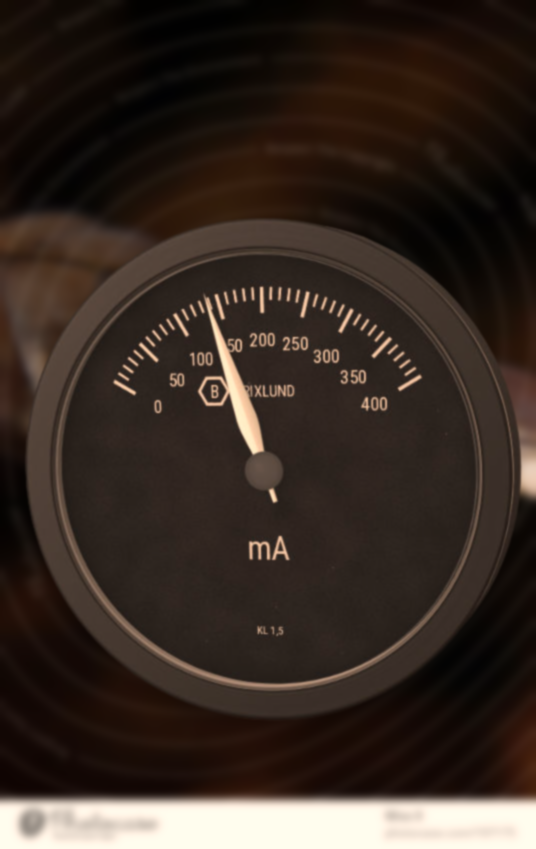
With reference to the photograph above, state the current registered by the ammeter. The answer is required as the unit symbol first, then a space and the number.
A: mA 140
